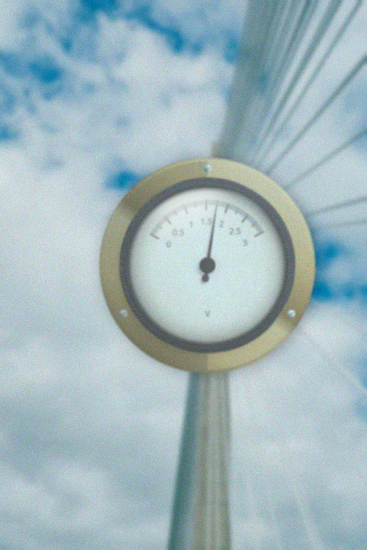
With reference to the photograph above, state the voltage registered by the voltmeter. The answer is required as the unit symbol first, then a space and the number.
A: V 1.75
